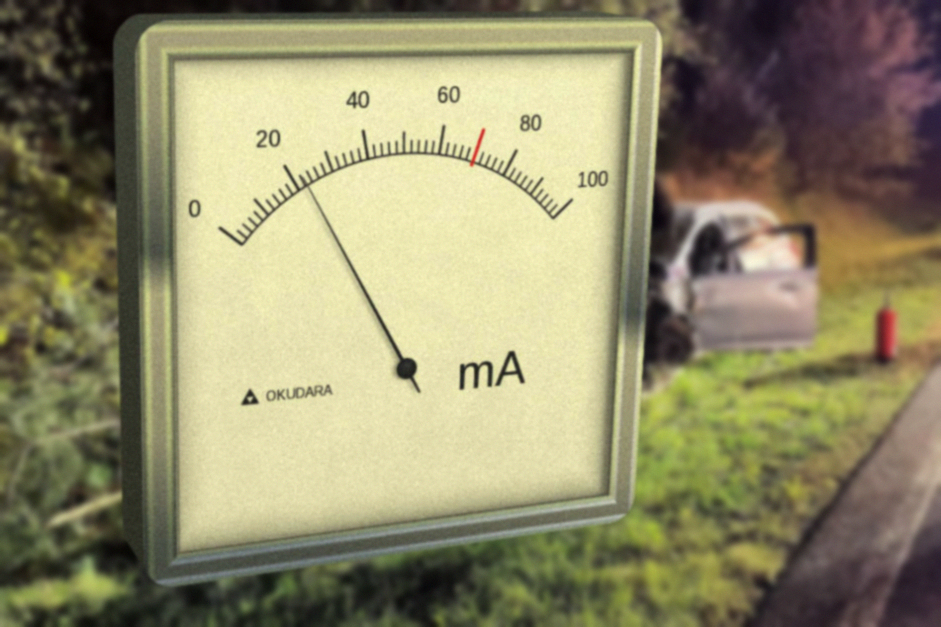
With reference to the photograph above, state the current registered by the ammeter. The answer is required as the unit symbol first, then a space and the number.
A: mA 22
